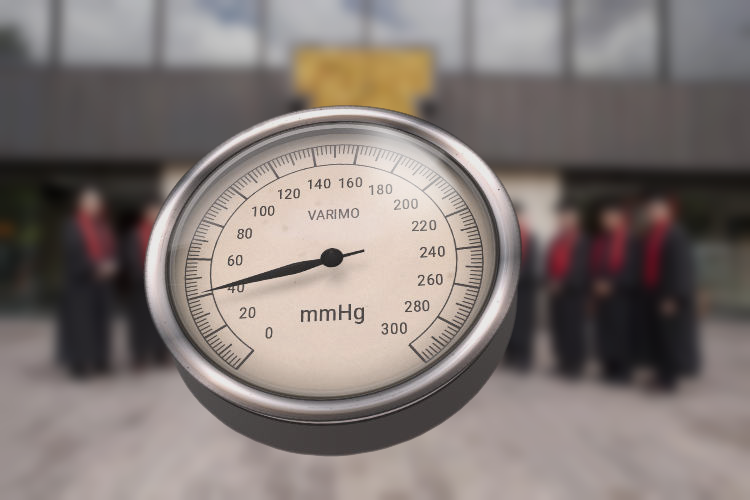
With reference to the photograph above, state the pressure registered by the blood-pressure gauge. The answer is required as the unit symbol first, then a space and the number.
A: mmHg 40
